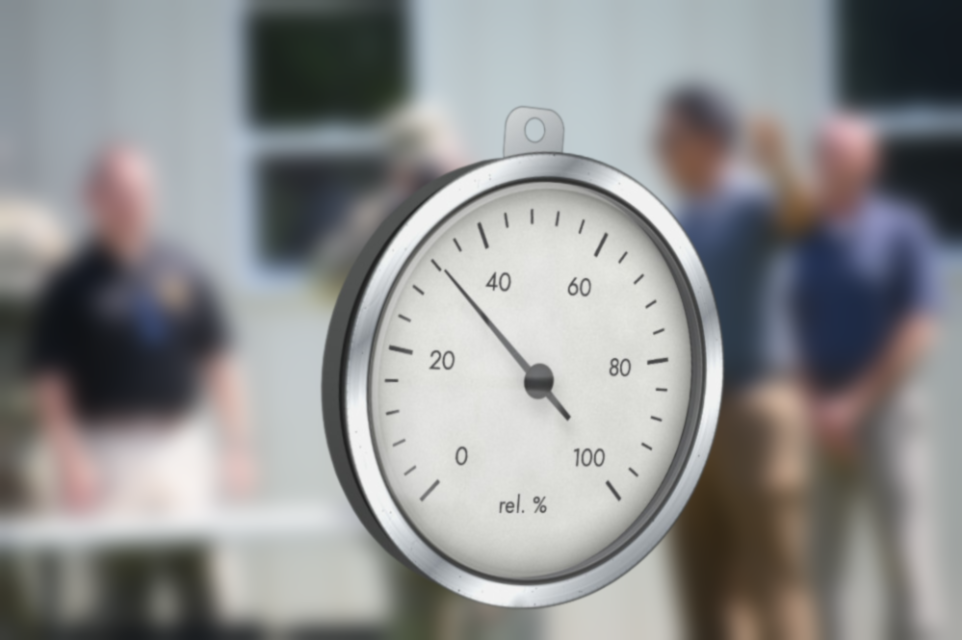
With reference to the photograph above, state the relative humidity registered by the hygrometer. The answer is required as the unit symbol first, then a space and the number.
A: % 32
